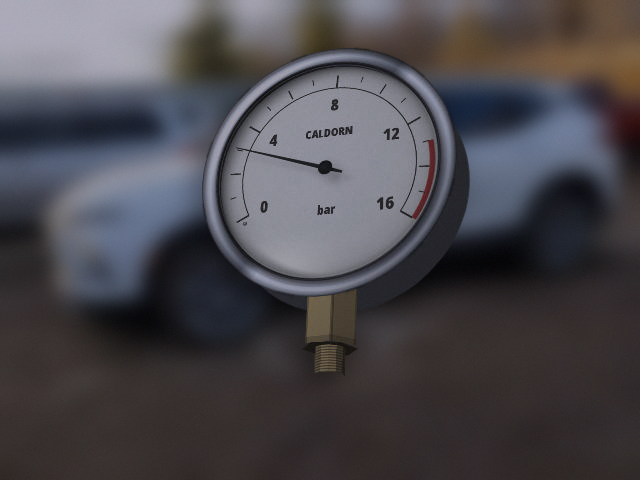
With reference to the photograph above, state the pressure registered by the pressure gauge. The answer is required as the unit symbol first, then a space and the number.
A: bar 3
